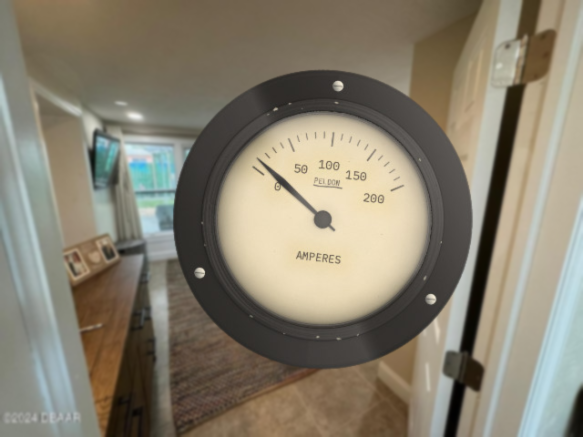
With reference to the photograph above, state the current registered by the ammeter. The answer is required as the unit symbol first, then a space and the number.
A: A 10
